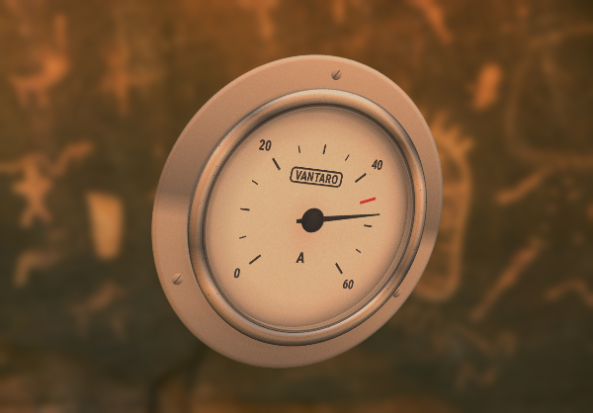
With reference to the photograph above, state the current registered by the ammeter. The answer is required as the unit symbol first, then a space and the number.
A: A 47.5
